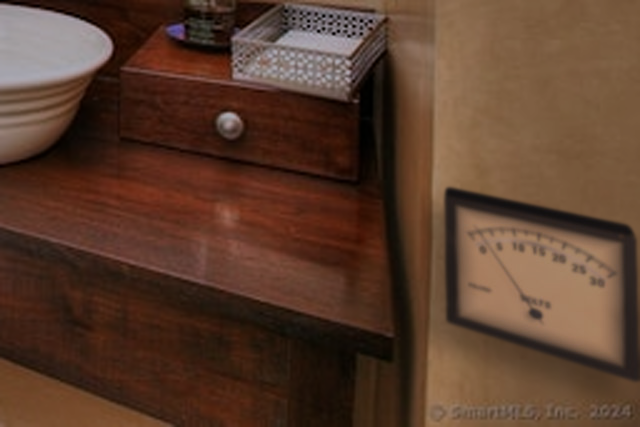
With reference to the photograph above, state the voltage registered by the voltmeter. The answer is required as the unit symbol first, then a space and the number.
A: V 2.5
